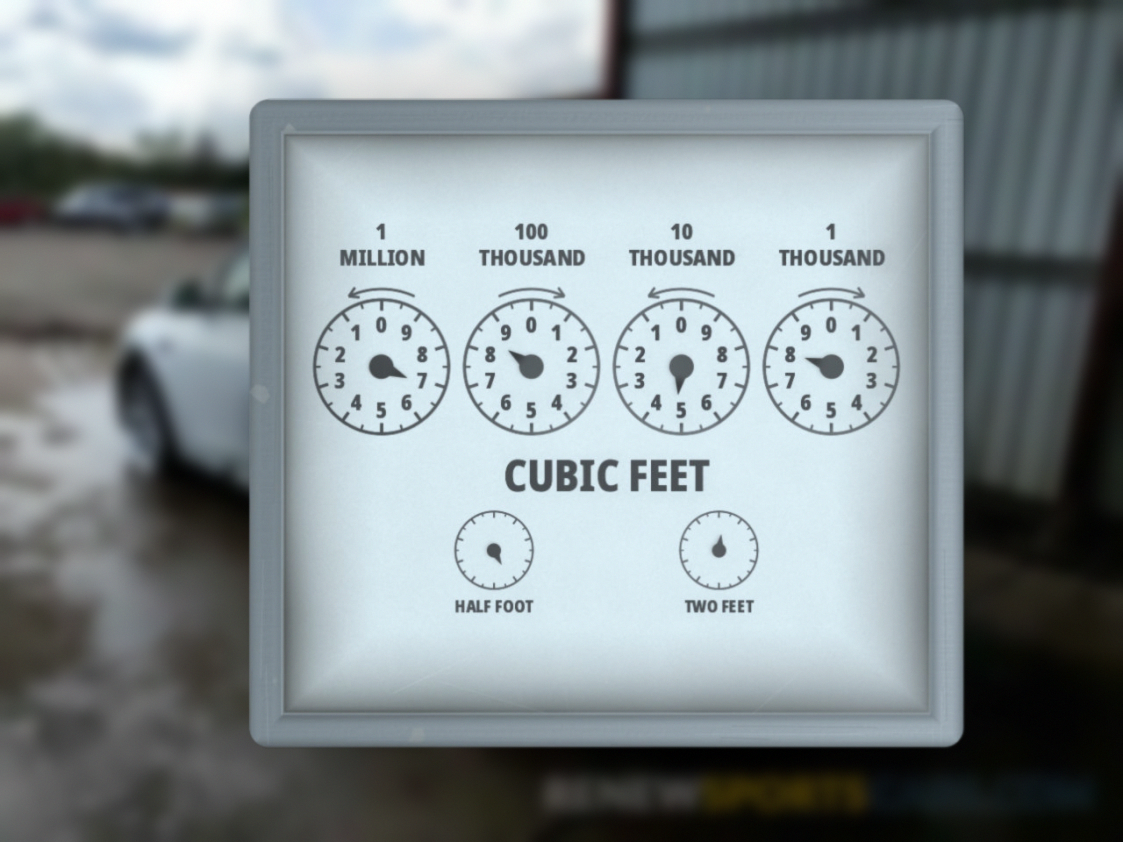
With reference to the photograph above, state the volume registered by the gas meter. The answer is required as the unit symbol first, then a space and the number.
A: ft³ 684800
